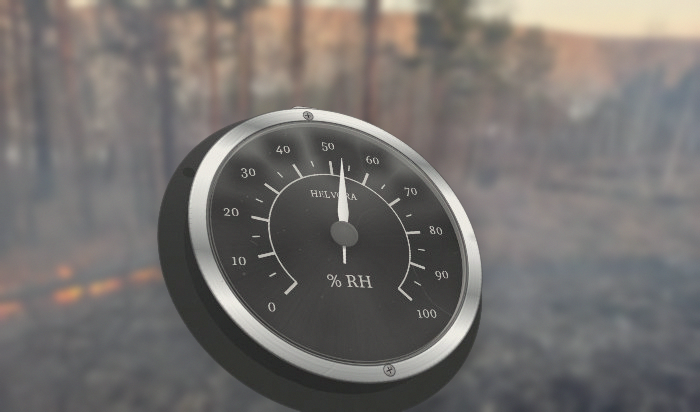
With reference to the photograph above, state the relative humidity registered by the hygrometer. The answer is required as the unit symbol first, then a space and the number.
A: % 52.5
